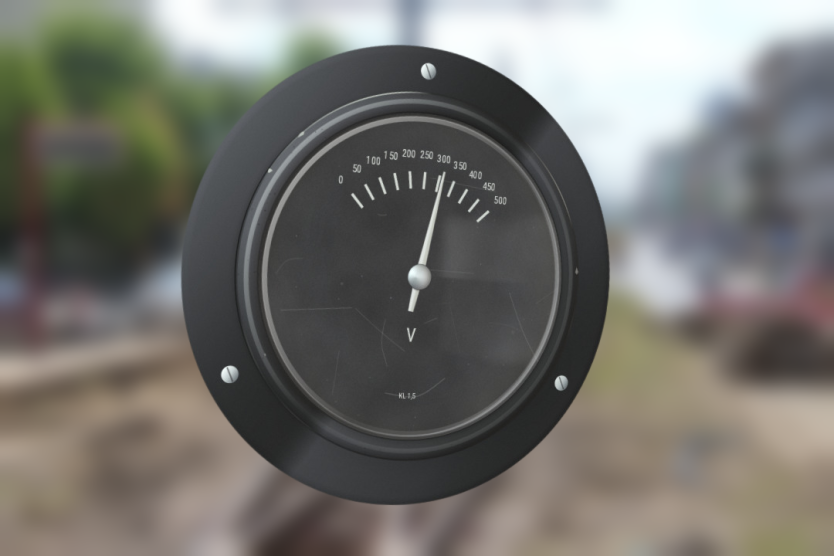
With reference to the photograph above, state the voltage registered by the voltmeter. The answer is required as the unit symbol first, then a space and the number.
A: V 300
